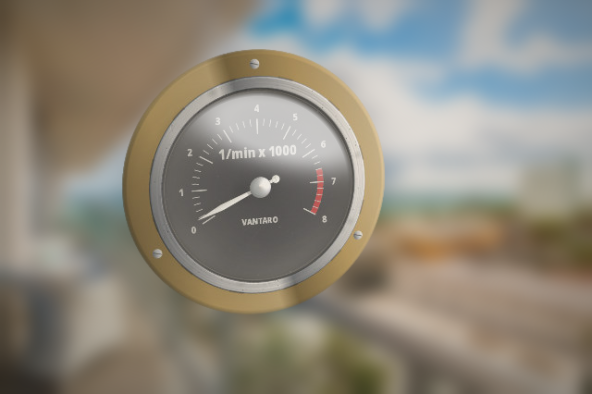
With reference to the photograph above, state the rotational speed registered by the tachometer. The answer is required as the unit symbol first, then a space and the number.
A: rpm 200
